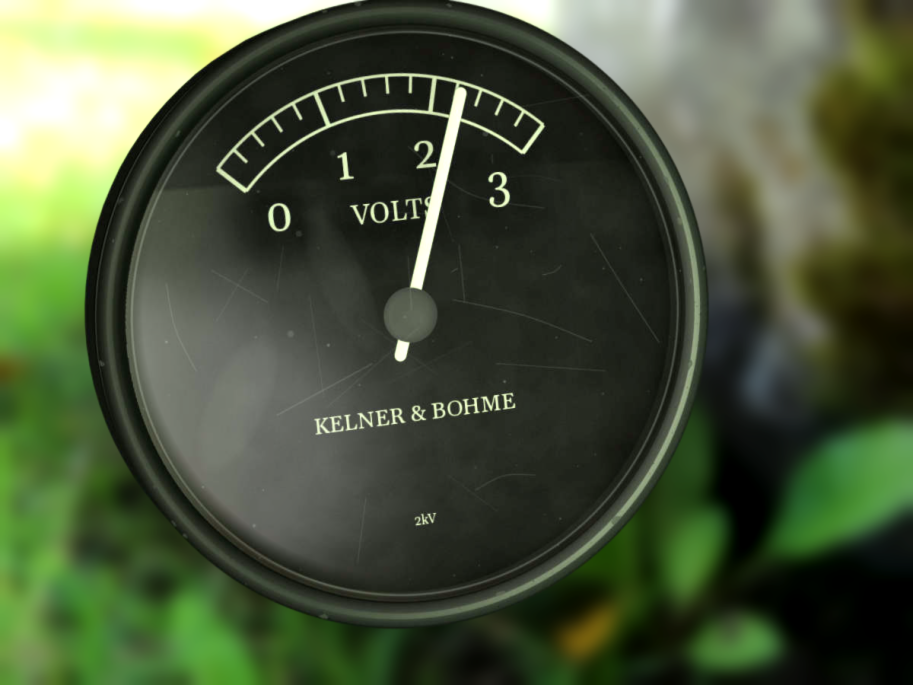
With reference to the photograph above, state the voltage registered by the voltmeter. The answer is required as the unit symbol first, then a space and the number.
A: V 2.2
